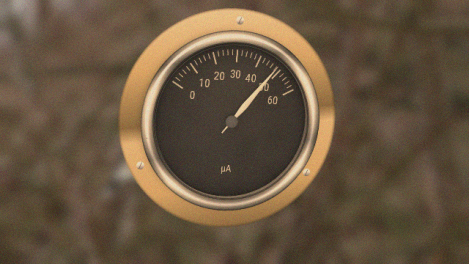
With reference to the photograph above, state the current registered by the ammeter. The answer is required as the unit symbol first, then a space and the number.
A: µA 48
